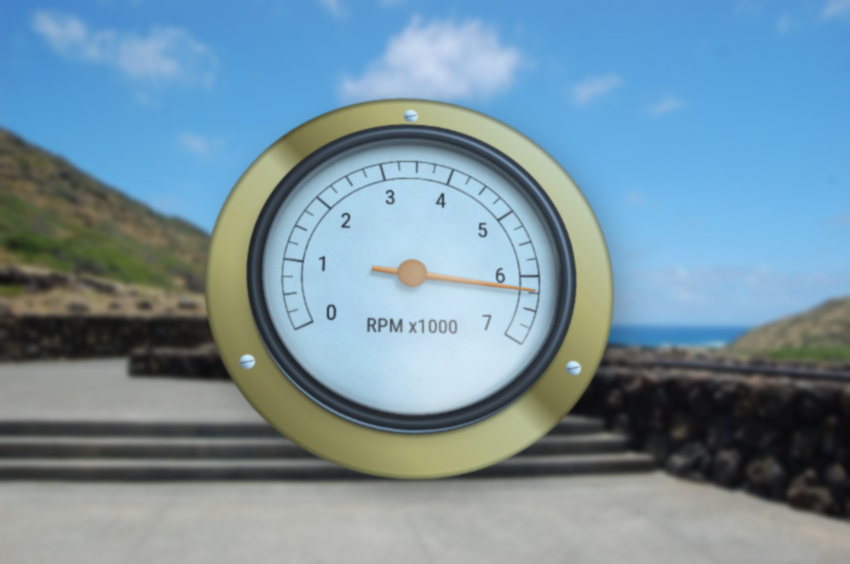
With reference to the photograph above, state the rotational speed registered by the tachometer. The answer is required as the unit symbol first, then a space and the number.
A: rpm 6250
